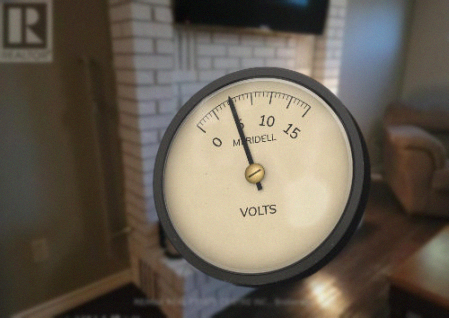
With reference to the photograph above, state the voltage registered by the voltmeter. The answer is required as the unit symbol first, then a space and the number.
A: V 5
